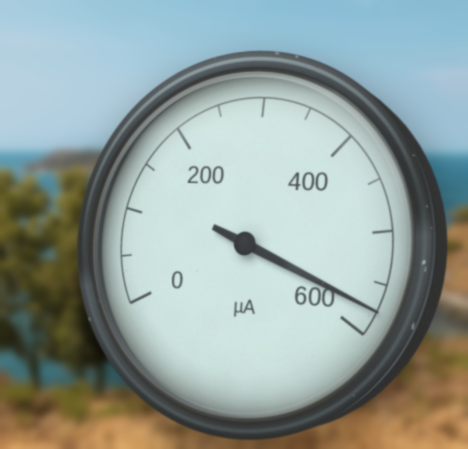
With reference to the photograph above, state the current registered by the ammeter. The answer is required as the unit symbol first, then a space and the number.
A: µA 575
